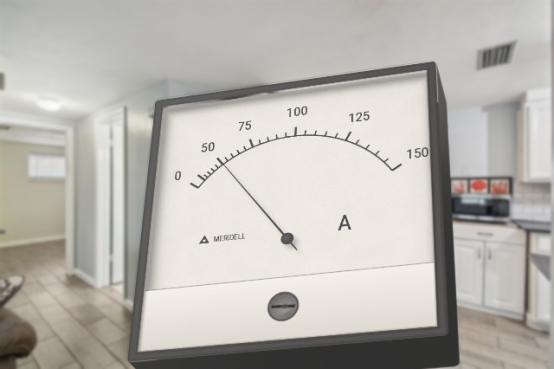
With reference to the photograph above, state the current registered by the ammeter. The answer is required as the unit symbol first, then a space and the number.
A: A 50
